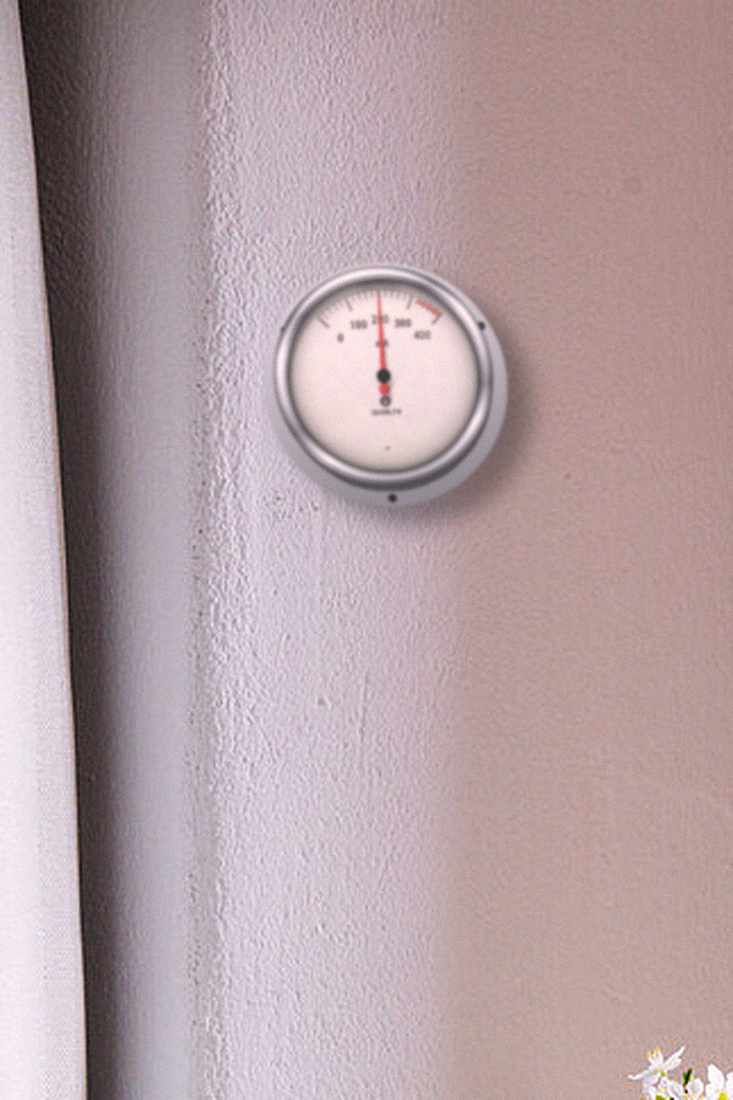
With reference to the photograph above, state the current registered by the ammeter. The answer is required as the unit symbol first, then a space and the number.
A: mA 200
